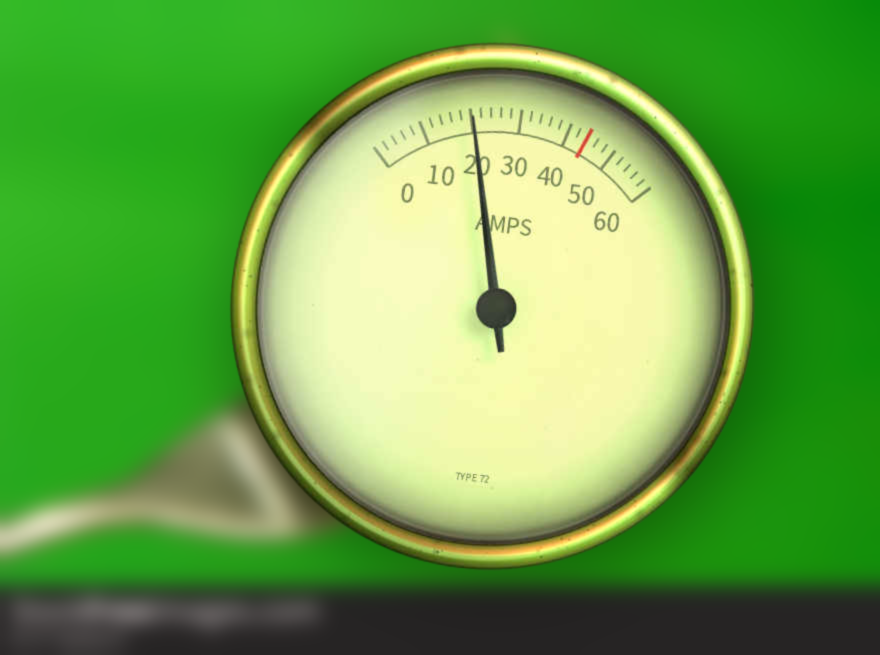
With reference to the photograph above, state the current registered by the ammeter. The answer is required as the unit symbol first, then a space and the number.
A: A 20
